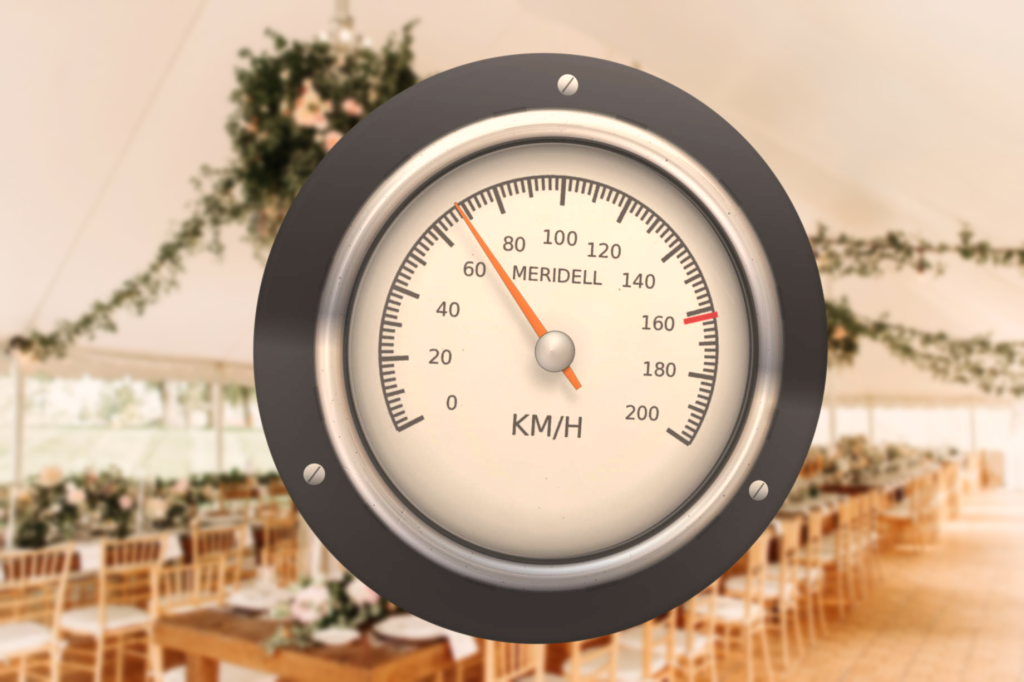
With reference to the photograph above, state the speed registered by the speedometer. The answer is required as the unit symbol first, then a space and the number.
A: km/h 68
